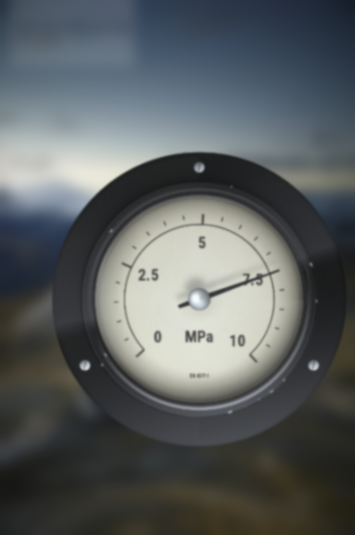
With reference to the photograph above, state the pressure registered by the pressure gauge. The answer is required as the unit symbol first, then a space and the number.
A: MPa 7.5
